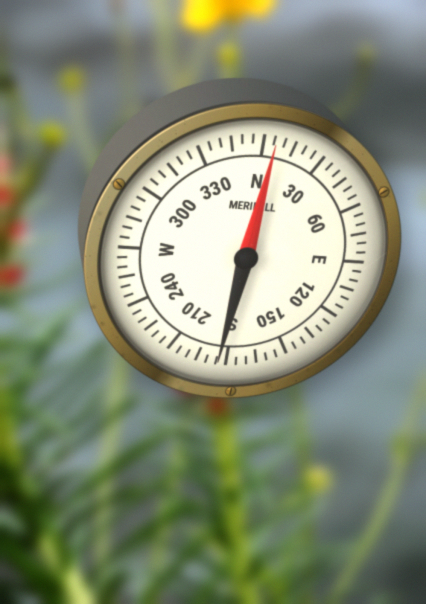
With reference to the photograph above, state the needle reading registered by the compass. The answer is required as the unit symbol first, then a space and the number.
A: ° 5
